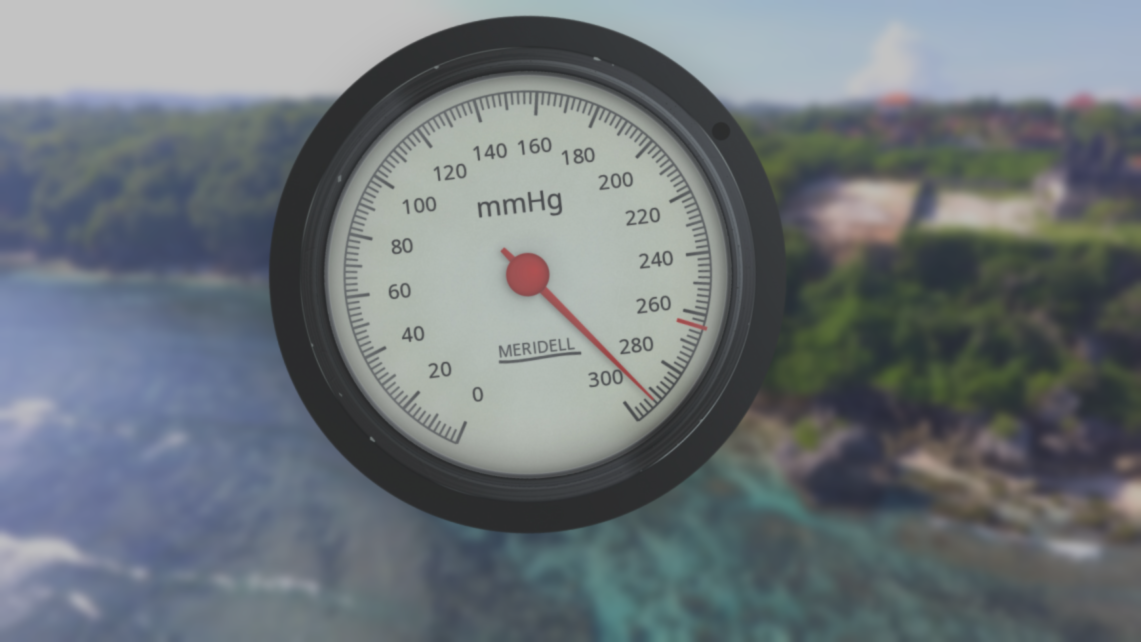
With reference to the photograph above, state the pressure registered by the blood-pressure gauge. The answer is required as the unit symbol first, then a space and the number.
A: mmHg 292
